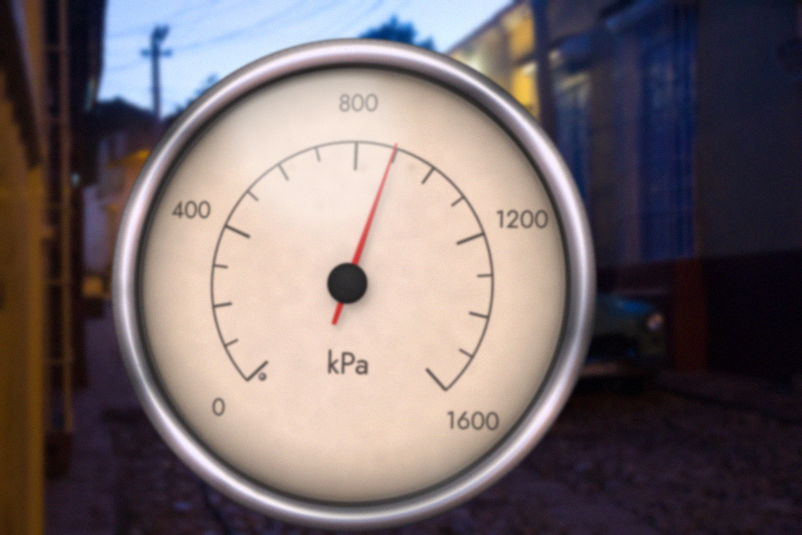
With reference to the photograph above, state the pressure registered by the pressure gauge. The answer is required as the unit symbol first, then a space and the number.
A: kPa 900
